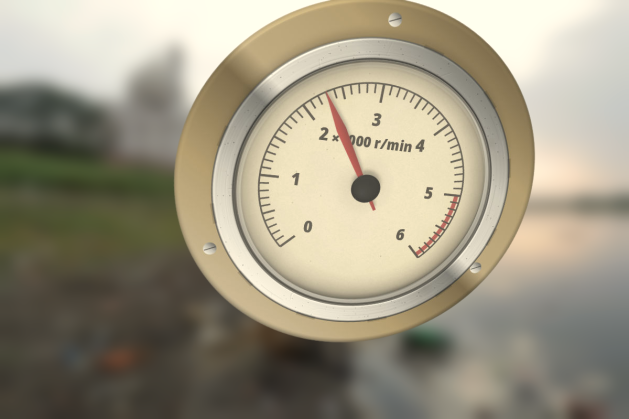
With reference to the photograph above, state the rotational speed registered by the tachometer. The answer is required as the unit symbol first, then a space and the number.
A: rpm 2300
